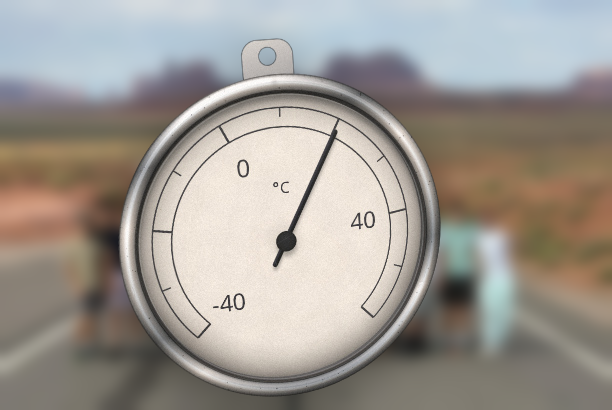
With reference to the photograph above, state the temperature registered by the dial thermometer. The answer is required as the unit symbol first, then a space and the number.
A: °C 20
